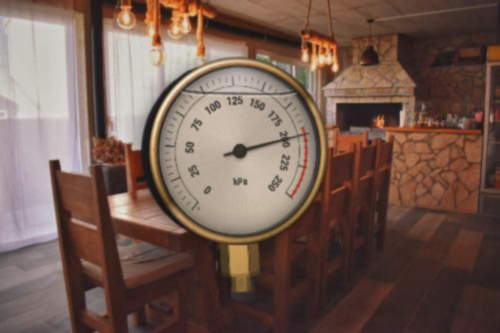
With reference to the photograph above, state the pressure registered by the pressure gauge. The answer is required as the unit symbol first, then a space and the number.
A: kPa 200
